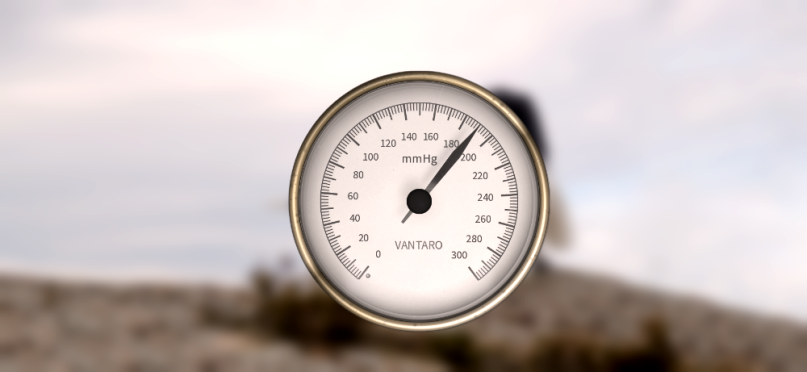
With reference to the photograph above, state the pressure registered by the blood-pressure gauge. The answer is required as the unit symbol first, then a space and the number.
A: mmHg 190
